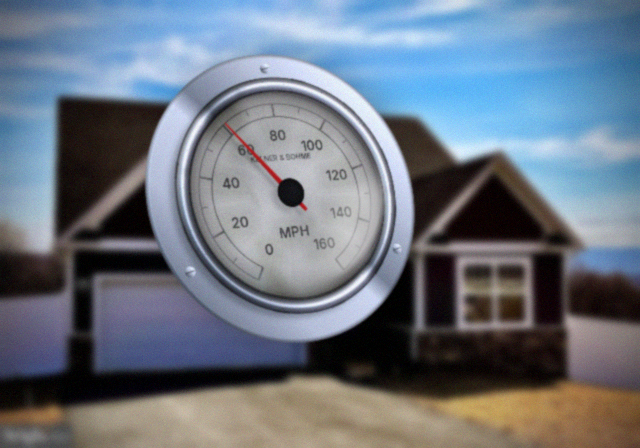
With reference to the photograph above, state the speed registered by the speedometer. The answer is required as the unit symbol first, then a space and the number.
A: mph 60
